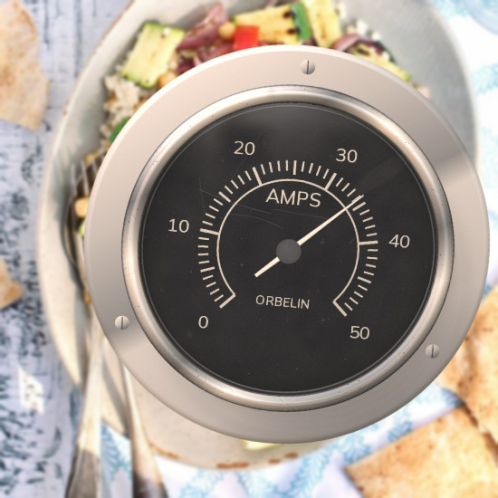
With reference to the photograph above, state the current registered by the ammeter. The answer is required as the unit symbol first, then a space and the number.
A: A 34
